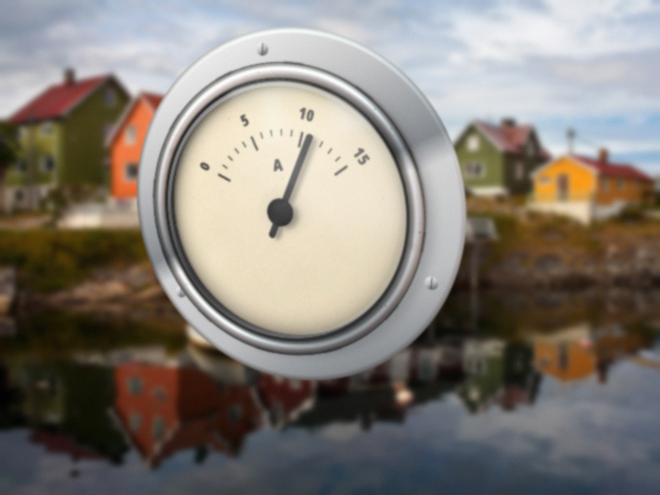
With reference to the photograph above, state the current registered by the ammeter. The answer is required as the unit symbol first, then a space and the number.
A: A 11
